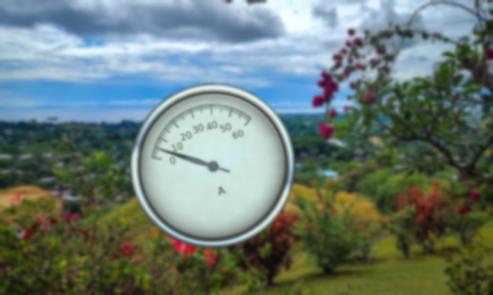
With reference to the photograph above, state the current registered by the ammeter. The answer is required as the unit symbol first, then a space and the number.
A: A 5
